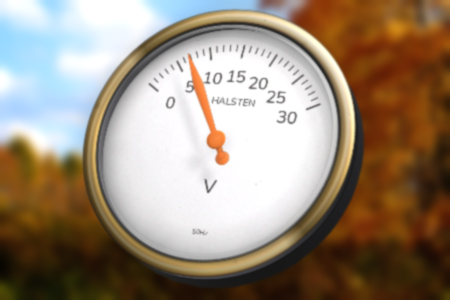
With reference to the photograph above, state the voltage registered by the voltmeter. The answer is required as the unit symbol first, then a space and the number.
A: V 7
